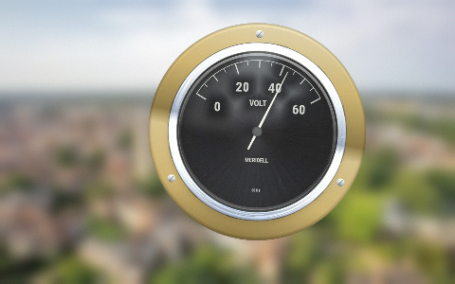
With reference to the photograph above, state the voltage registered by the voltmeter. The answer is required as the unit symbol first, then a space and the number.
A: V 42.5
